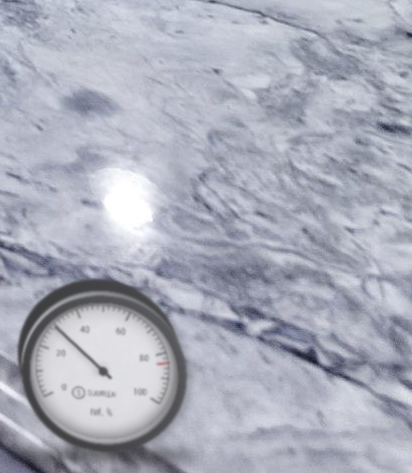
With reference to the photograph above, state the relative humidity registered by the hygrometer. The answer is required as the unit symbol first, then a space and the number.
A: % 30
